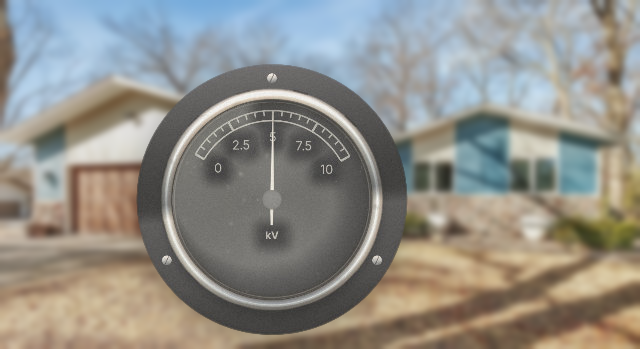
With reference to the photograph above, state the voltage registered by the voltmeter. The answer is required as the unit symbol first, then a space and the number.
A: kV 5
